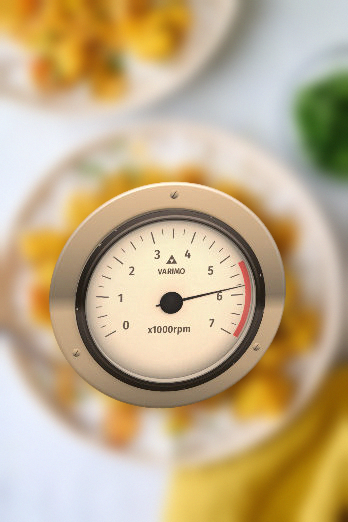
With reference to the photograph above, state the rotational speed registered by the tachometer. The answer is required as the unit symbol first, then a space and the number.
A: rpm 5750
